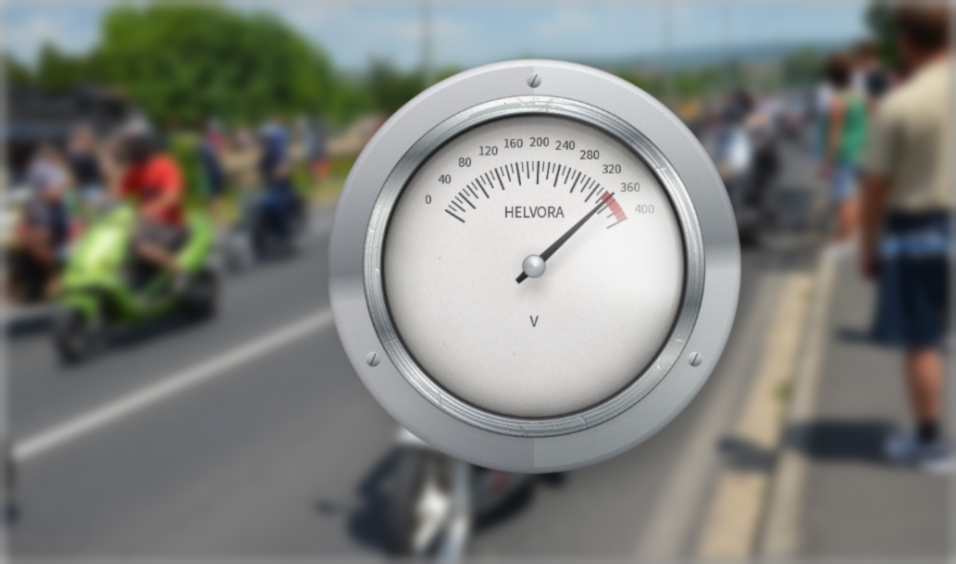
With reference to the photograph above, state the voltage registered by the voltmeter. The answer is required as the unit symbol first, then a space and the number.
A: V 350
